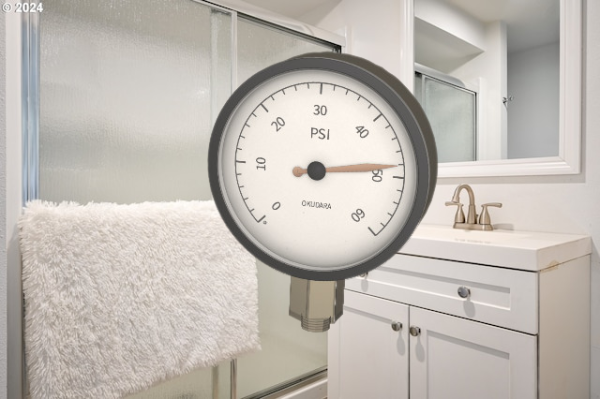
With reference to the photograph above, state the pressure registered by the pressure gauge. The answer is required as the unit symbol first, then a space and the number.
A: psi 48
